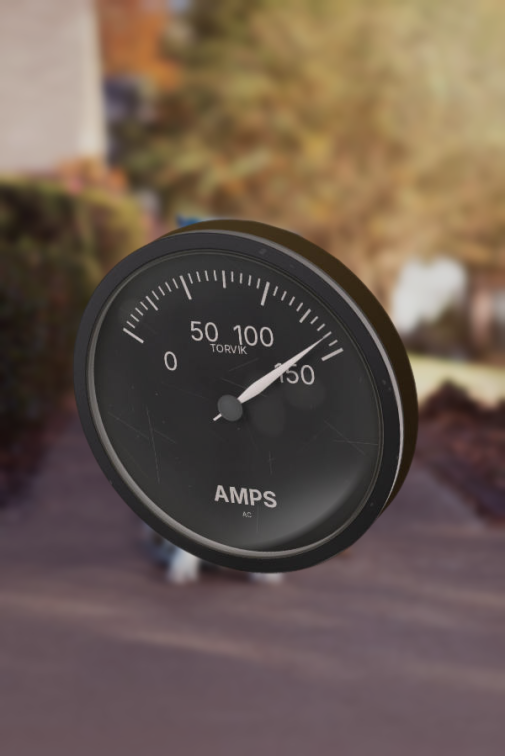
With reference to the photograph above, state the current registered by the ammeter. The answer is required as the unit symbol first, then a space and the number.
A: A 140
